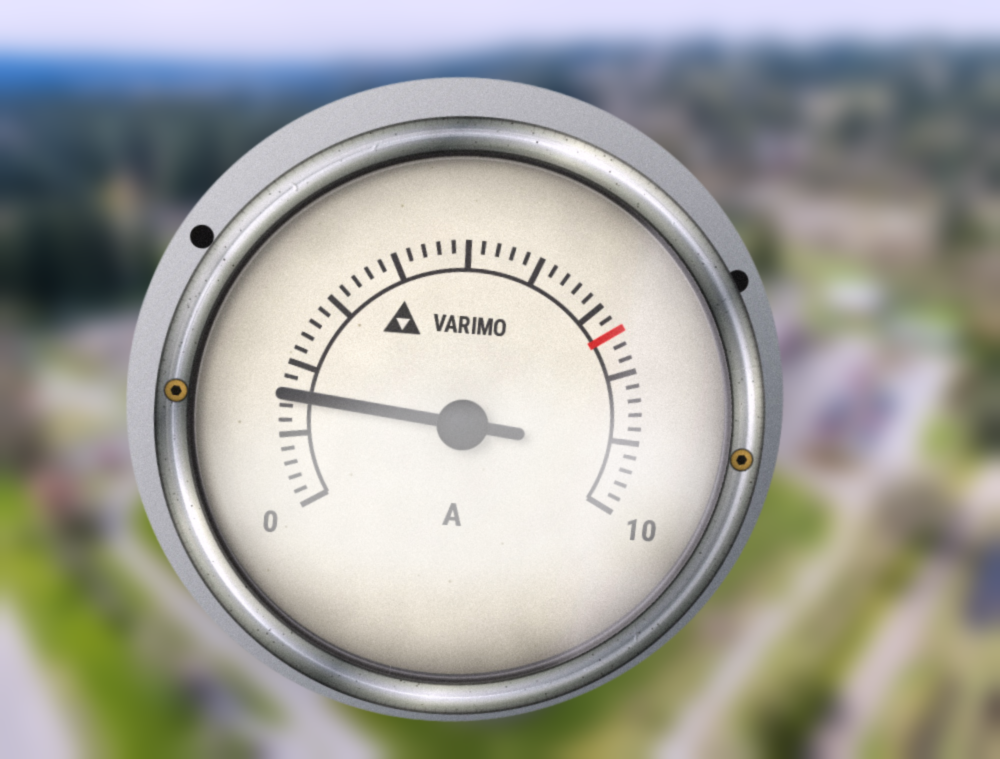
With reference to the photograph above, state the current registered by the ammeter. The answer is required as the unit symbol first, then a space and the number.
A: A 1.6
